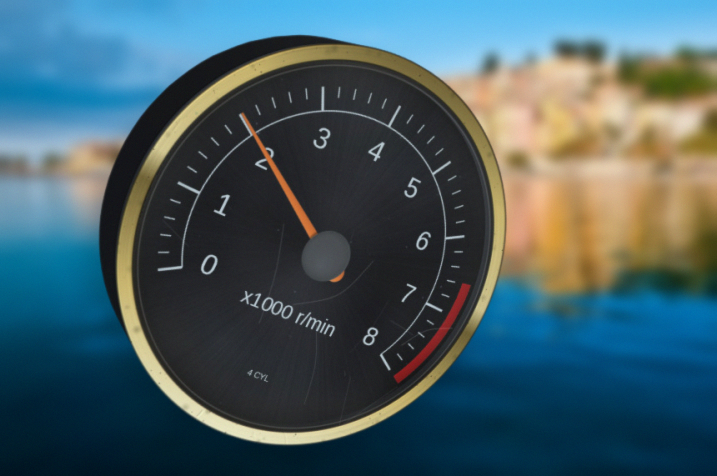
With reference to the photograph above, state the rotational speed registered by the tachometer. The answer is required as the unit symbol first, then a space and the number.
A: rpm 2000
